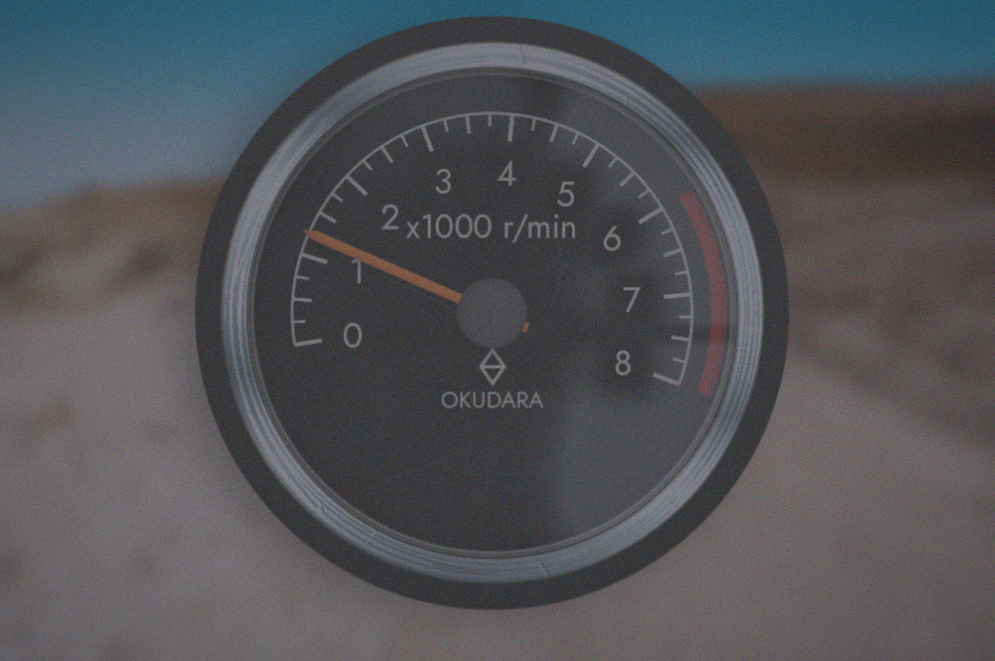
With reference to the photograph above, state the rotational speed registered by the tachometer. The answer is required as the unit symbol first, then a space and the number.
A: rpm 1250
